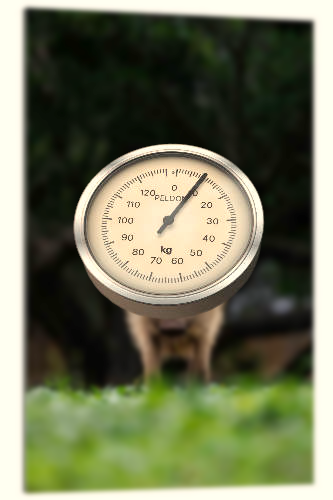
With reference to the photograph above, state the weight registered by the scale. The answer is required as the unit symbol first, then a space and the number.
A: kg 10
